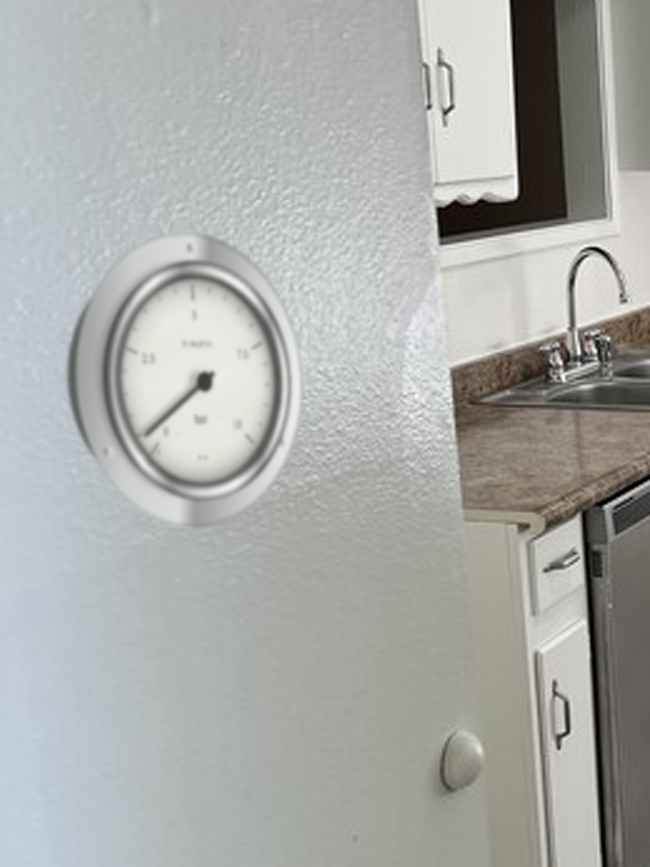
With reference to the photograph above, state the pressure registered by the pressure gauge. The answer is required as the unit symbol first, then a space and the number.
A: bar 0.5
